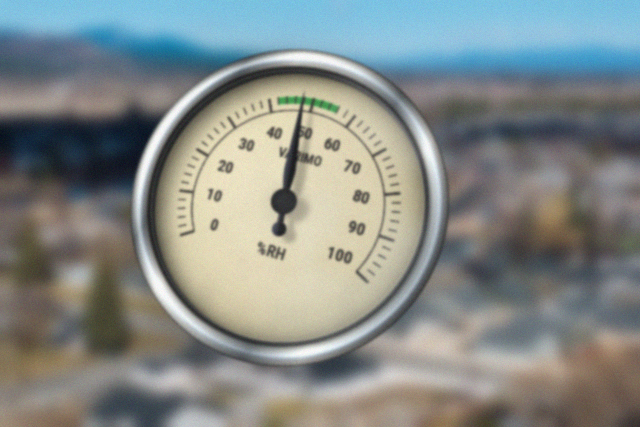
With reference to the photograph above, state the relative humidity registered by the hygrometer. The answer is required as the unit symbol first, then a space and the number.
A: % 48
